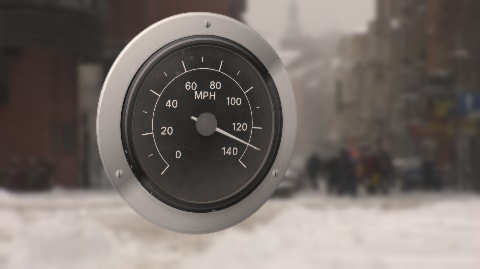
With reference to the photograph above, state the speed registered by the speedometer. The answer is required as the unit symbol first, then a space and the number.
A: mph 130
